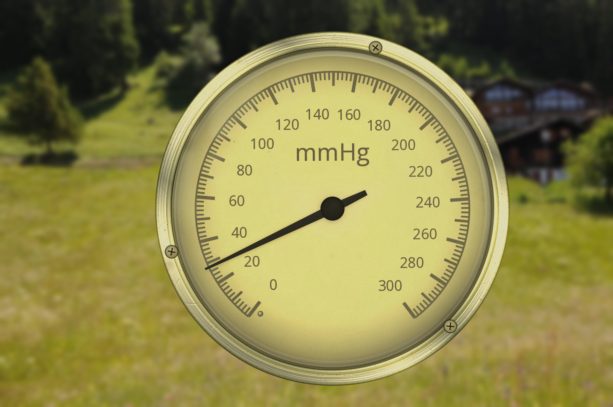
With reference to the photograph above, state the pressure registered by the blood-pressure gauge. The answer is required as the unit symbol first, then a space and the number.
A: mmHg 28
